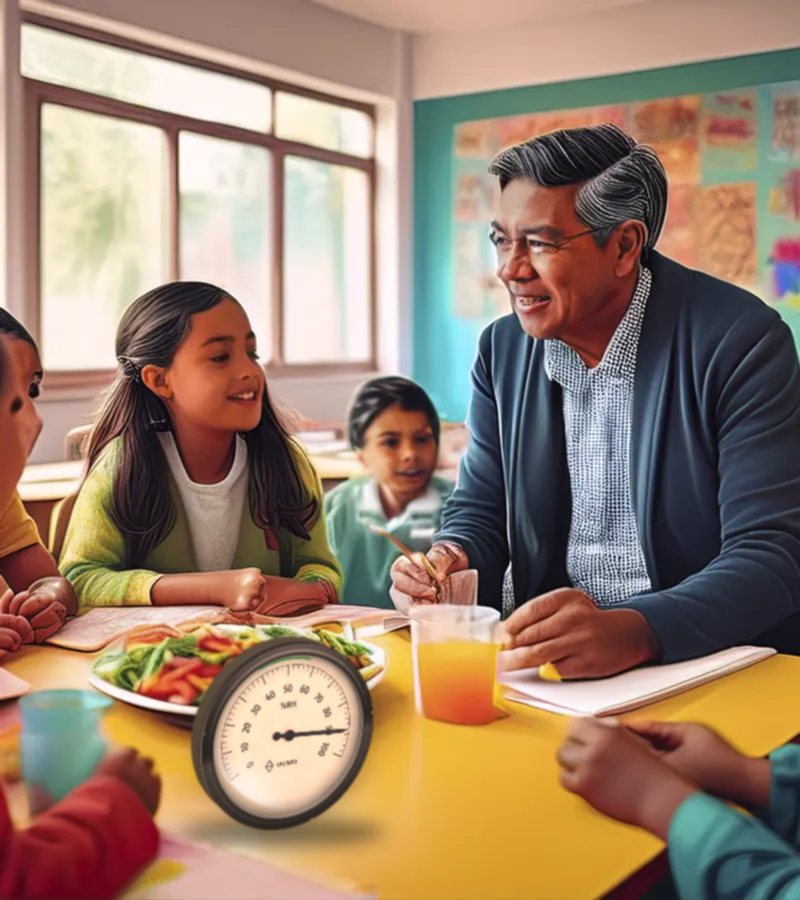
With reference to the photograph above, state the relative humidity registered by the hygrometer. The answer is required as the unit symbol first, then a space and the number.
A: % 90
